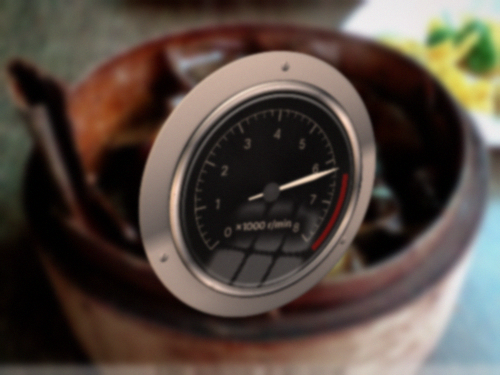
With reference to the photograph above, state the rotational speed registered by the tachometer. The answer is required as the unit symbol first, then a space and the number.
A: rpm 6200
